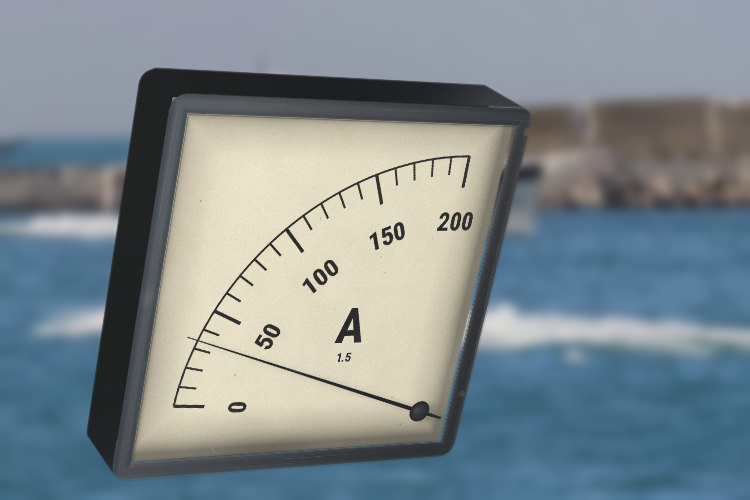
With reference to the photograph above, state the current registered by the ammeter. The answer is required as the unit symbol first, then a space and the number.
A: A 35
